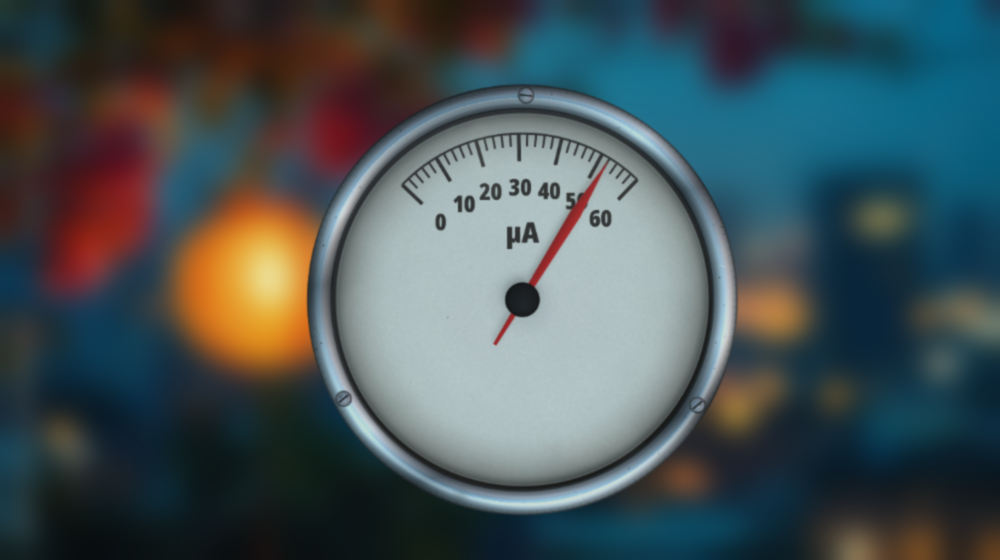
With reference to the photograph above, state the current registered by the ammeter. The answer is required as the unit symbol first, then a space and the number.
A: µA 52
